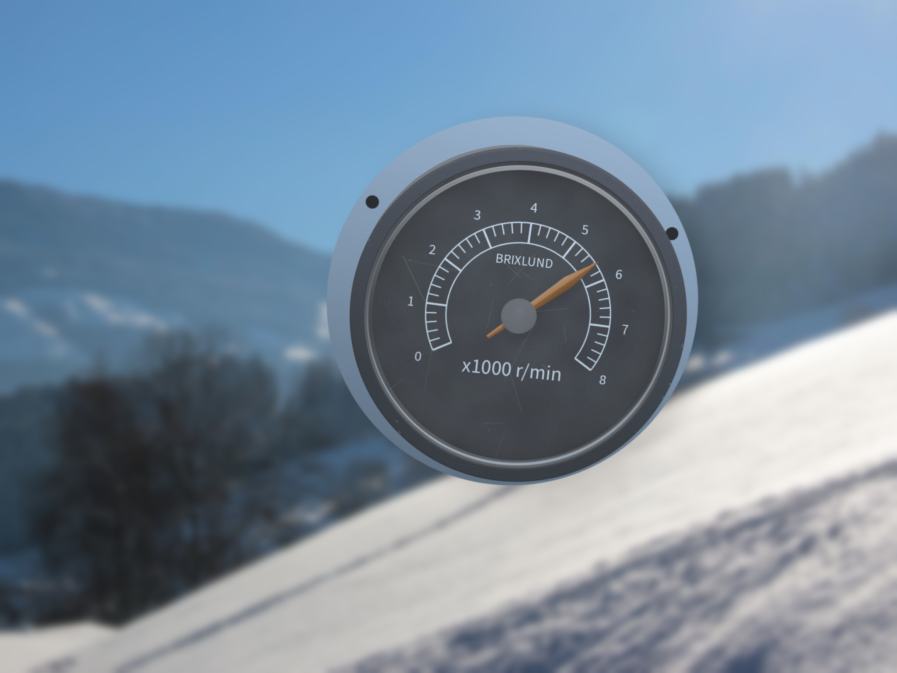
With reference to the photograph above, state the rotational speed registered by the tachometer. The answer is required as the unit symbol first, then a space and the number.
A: rpm 5600
